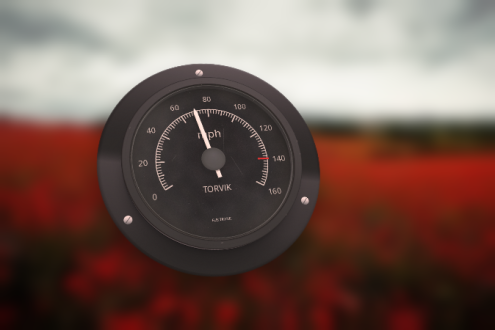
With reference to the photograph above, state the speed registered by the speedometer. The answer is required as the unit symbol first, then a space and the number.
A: mph 70
